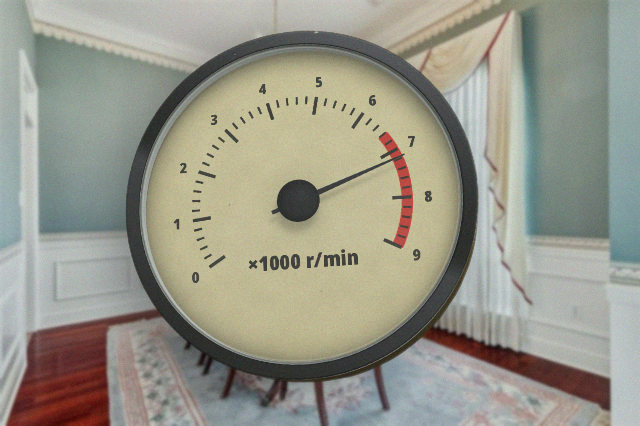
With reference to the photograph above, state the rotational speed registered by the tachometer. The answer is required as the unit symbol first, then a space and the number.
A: rpm 7200
